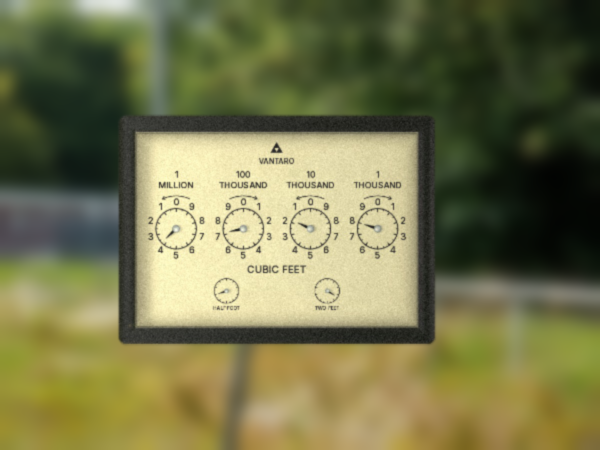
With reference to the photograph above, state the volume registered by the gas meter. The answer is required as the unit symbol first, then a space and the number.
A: ft³ 371800
